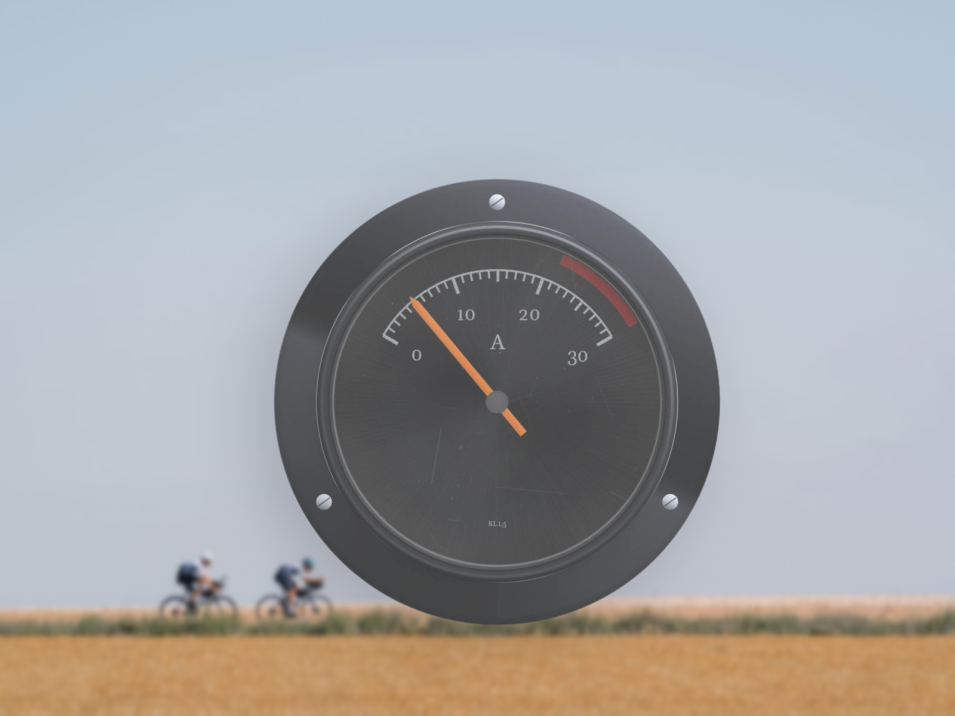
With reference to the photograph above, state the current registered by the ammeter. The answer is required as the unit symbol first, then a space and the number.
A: A 5
